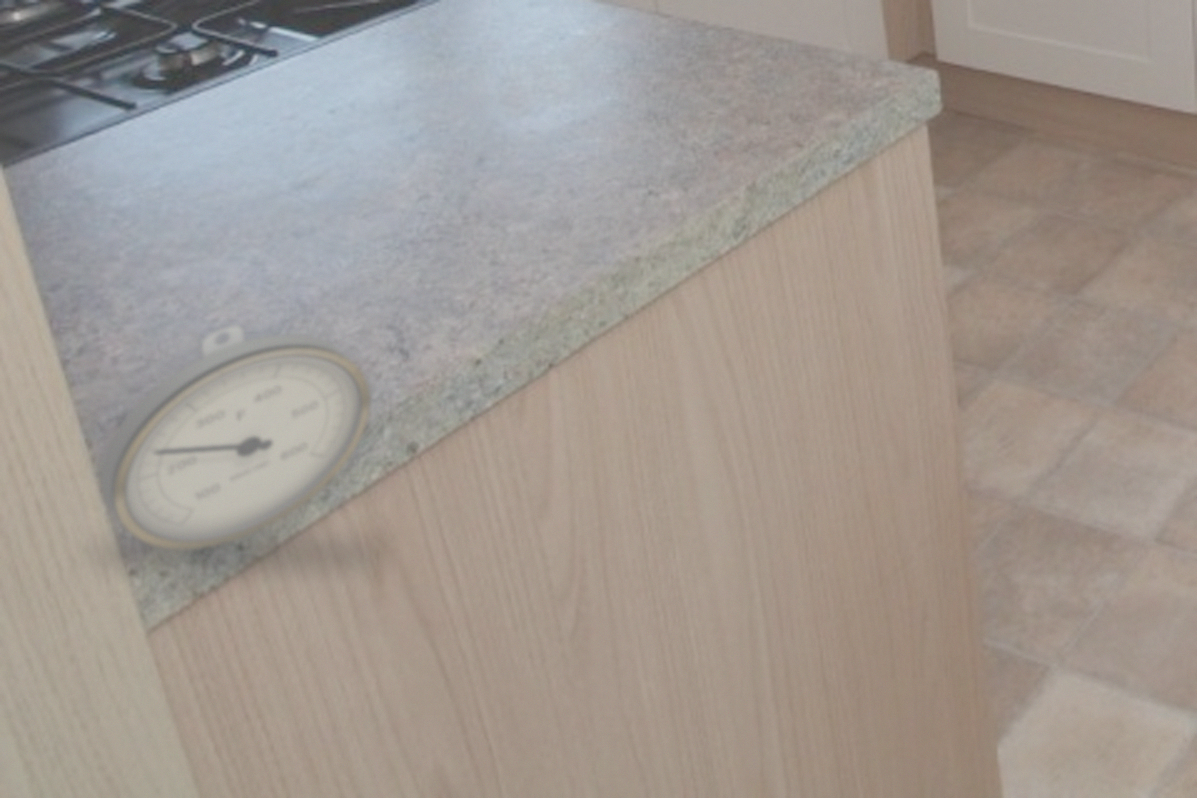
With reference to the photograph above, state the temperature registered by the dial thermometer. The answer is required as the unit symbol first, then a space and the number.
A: °F 240
